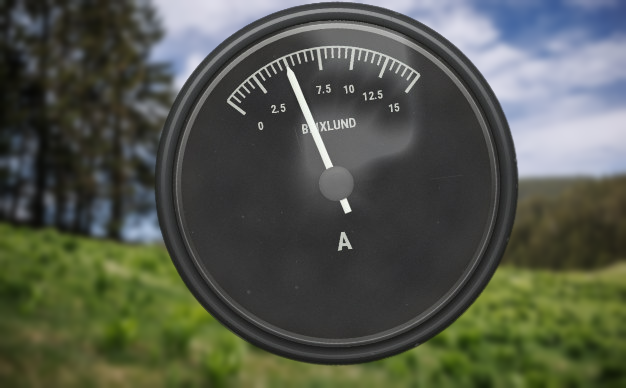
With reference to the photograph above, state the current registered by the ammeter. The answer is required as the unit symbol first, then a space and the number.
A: A 5
